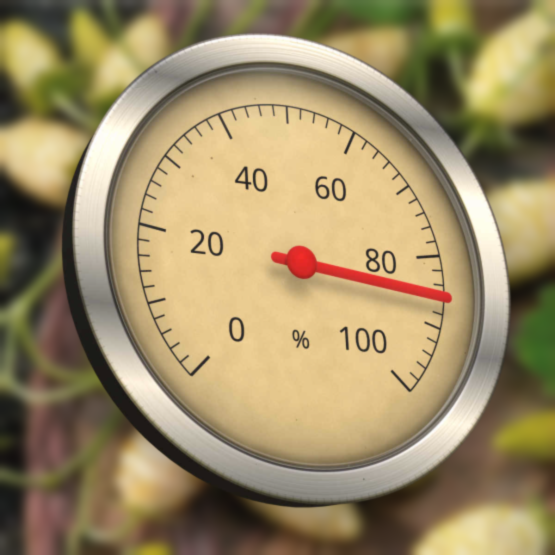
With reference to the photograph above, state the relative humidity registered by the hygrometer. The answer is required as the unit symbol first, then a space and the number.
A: % 86
